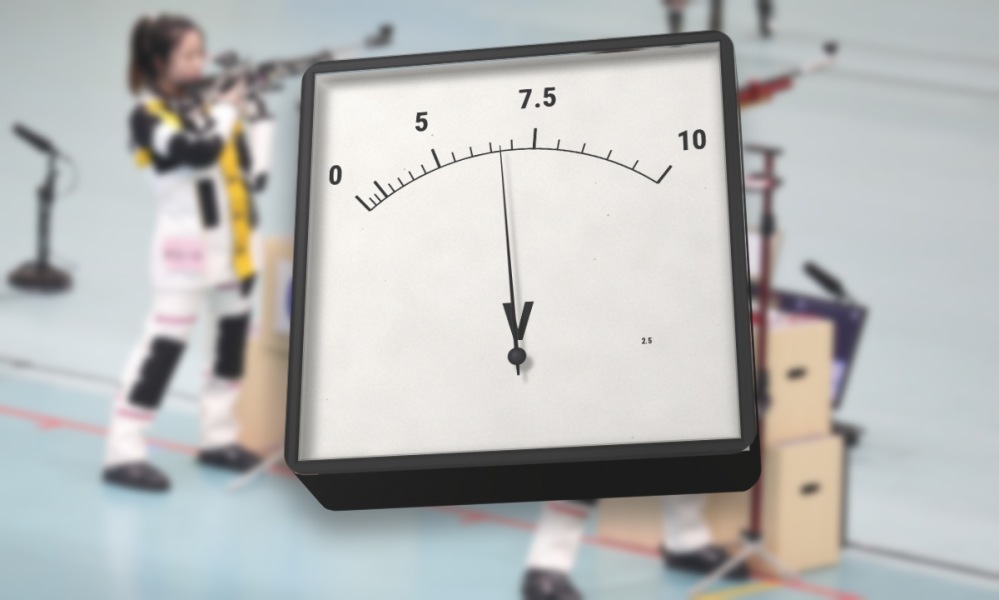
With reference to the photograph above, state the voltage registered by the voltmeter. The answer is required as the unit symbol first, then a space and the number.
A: V 6.75
